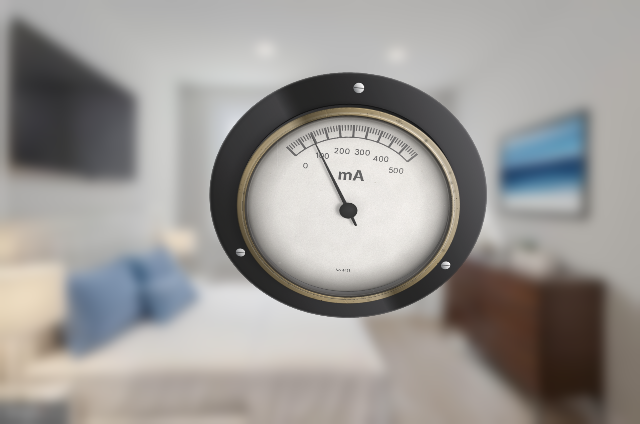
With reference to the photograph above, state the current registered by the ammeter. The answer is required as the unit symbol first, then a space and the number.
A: mA 100
